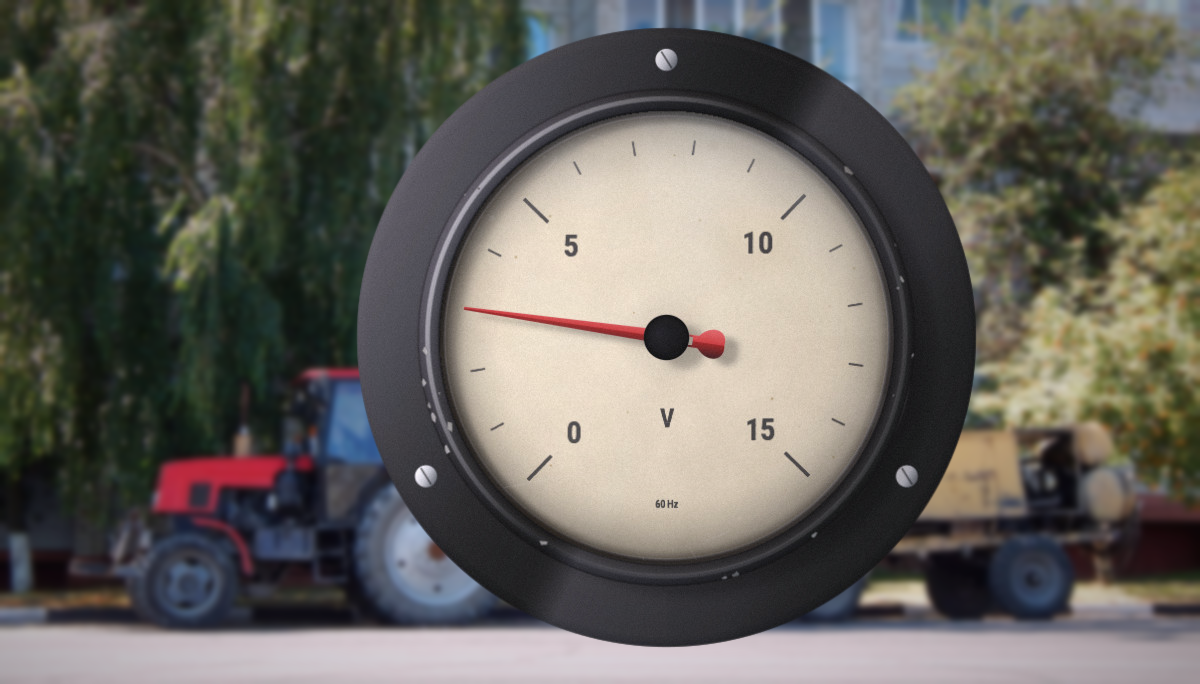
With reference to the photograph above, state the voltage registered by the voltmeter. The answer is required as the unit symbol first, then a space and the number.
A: V 3
